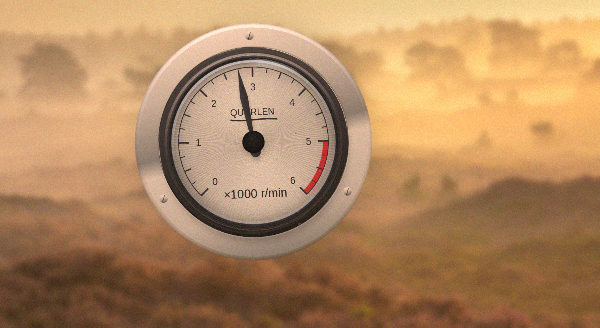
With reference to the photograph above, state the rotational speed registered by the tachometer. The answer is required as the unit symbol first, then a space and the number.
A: rpm 2750
